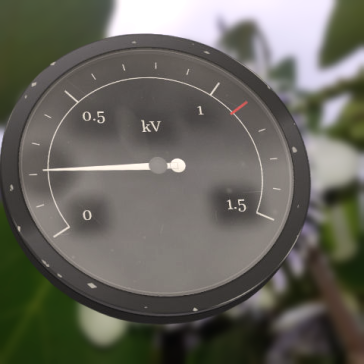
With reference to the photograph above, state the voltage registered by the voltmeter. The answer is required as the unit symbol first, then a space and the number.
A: kV 0.2
